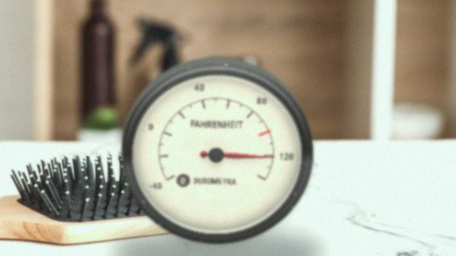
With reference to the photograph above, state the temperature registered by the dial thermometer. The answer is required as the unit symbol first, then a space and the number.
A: °F 120
